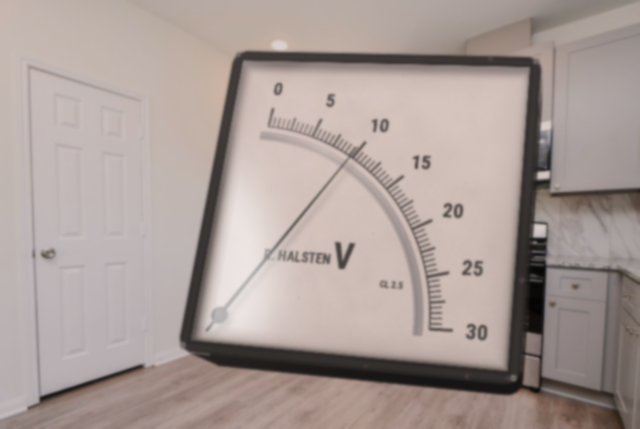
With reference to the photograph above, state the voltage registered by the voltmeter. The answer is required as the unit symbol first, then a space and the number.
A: V 10
